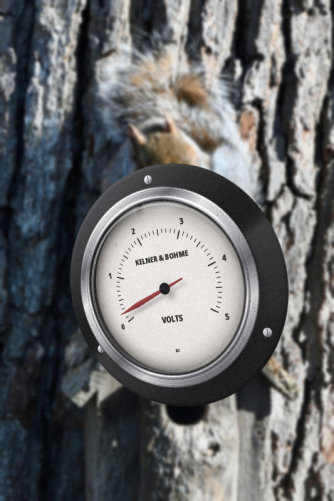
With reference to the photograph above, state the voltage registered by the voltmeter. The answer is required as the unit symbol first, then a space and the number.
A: V 0.2
